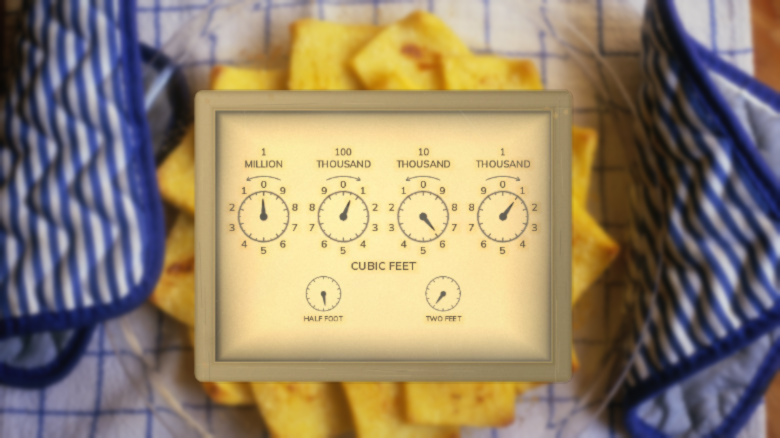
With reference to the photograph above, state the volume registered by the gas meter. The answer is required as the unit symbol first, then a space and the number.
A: ft³ 6100
